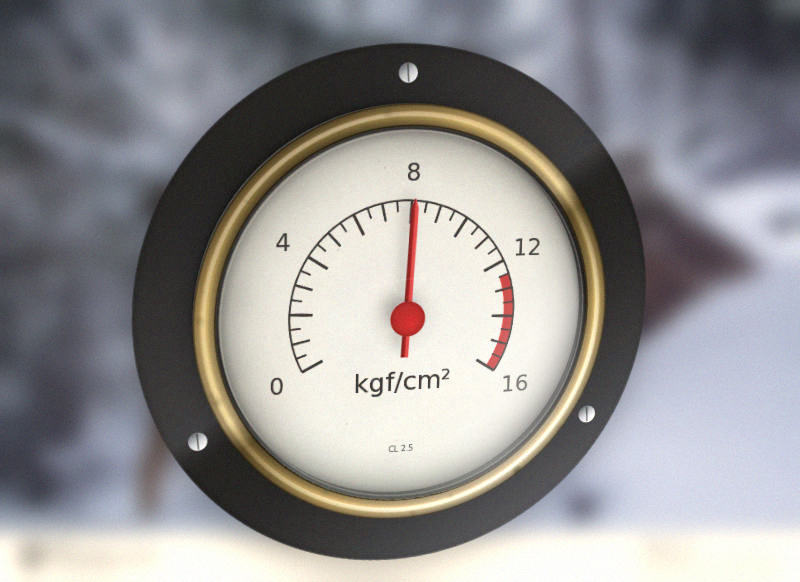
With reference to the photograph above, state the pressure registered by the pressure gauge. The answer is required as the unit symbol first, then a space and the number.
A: kg/cm² 8
